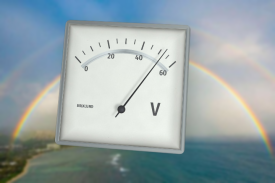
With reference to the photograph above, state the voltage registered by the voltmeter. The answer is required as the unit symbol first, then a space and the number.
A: V 52.5
